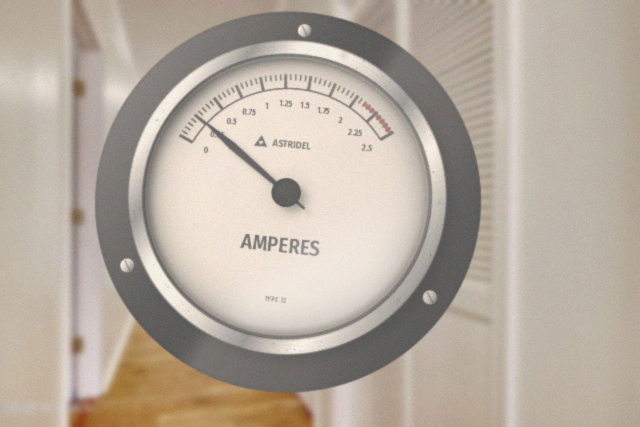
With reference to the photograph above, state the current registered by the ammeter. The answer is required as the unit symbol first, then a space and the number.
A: A 0.25
